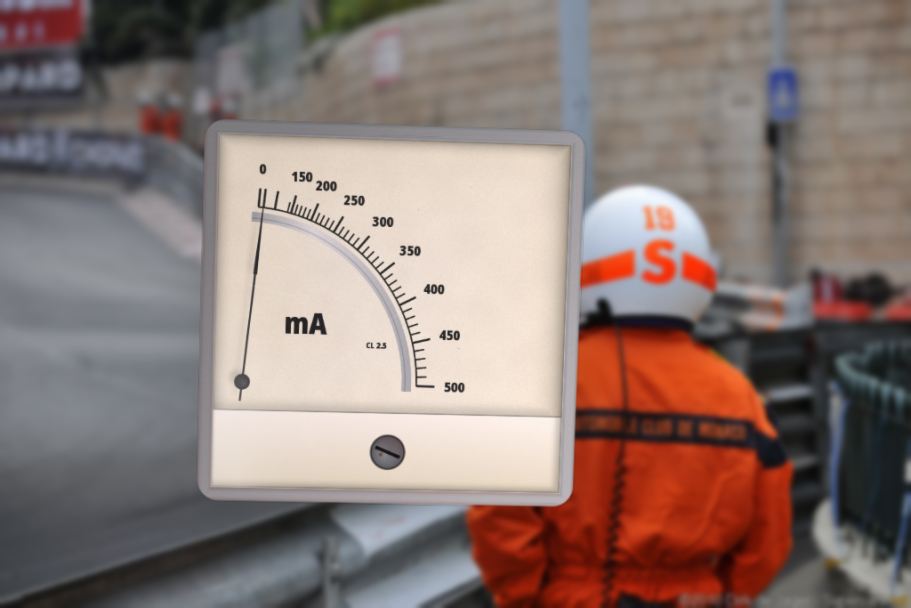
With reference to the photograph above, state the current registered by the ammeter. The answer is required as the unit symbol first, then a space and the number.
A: mA 50
